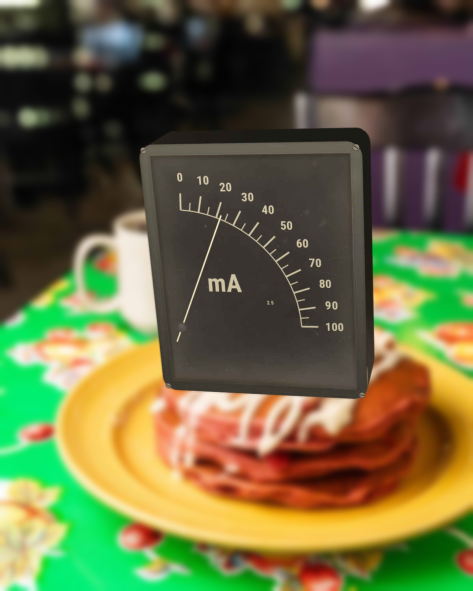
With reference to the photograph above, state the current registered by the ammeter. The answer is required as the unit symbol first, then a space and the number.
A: mA 22.5
